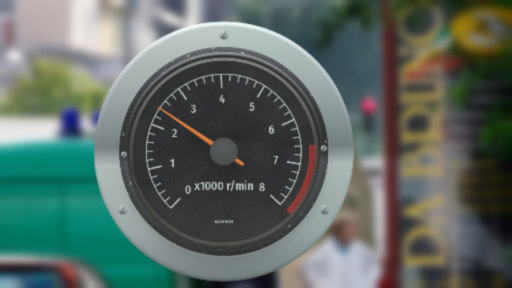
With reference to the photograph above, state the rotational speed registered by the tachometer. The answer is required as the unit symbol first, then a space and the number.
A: rpm 2400
